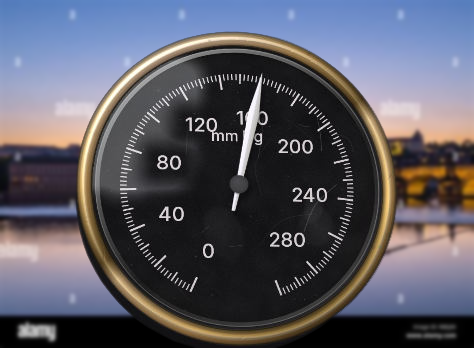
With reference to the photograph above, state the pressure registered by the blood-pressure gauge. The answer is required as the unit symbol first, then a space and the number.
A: mmHg 160
